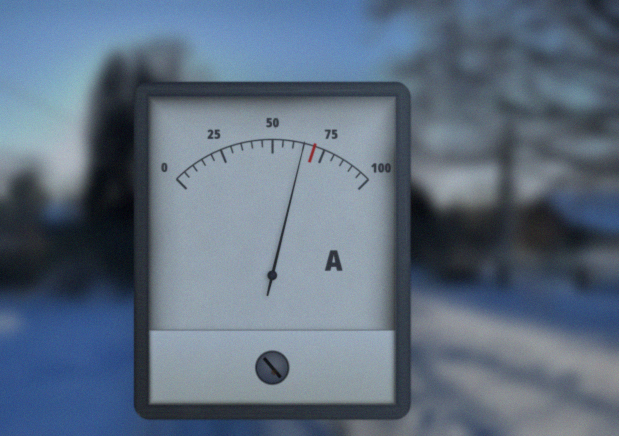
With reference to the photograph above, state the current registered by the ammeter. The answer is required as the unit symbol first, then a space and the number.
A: A 65
